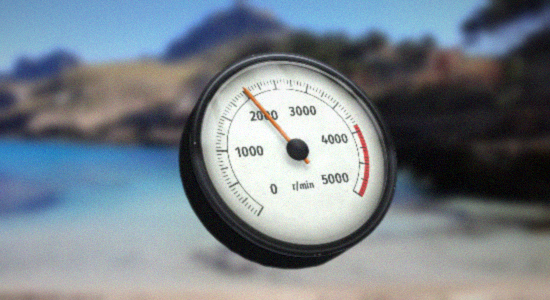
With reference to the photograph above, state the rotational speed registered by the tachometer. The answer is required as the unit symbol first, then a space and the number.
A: rpm 2000
